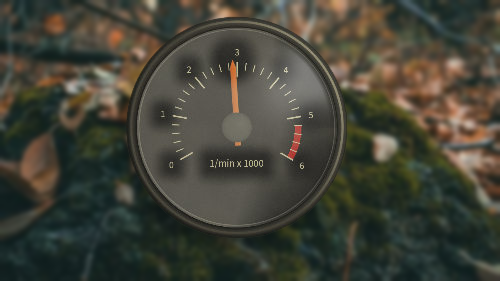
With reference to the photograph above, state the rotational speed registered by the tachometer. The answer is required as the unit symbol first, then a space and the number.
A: rpm 2900
